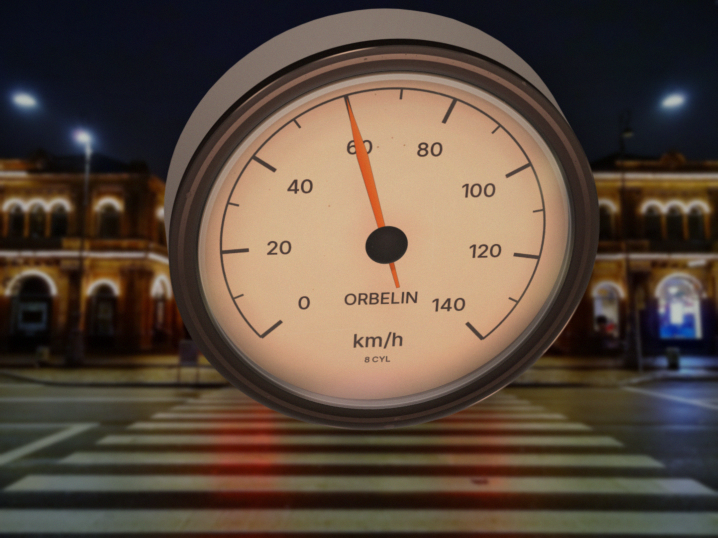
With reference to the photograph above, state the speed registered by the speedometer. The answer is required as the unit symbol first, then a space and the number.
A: km/h 60
